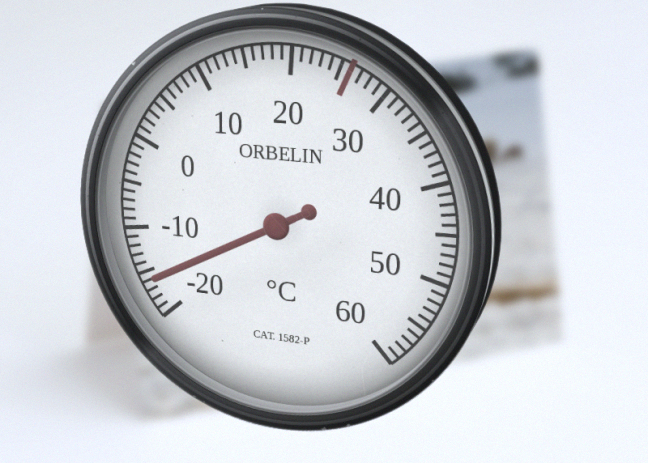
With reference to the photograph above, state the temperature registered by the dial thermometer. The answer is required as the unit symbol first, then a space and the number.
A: °C -16
